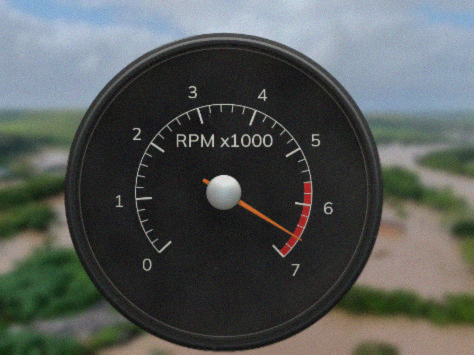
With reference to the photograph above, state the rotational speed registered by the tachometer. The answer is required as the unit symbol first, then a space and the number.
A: rpm 6600
